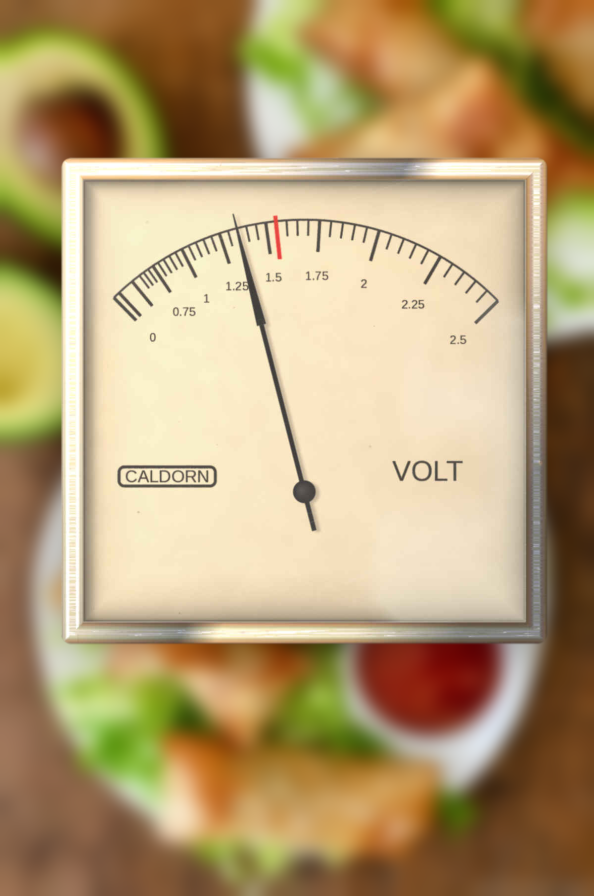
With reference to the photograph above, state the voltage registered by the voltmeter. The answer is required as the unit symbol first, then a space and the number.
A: V 1.35
